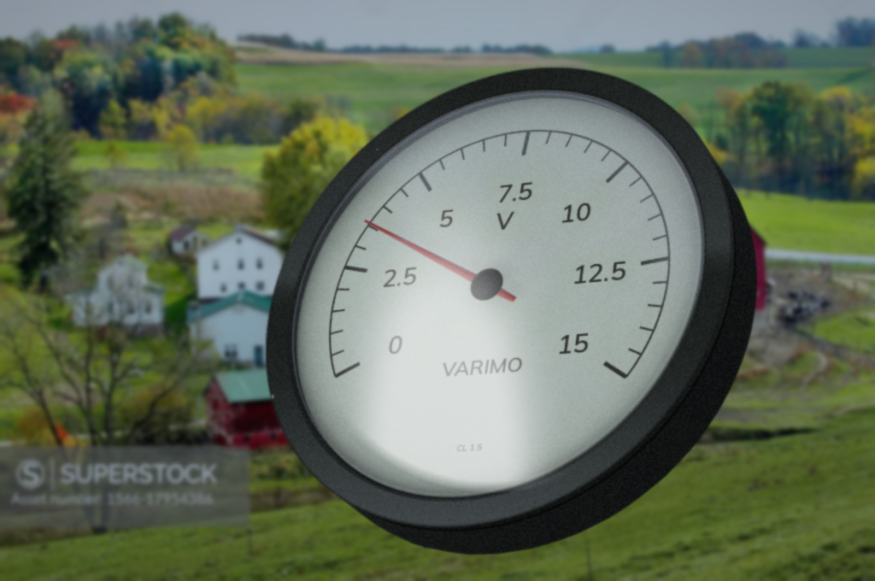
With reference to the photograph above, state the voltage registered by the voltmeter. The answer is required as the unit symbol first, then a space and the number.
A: V 3.5
